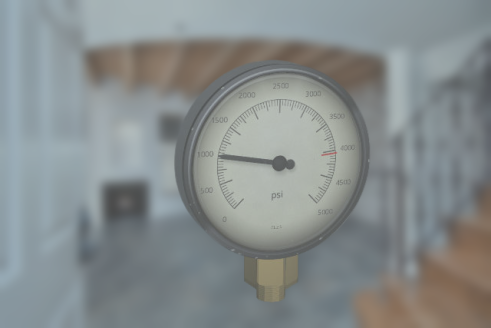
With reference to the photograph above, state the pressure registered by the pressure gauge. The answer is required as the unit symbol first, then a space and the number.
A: psi 1000
